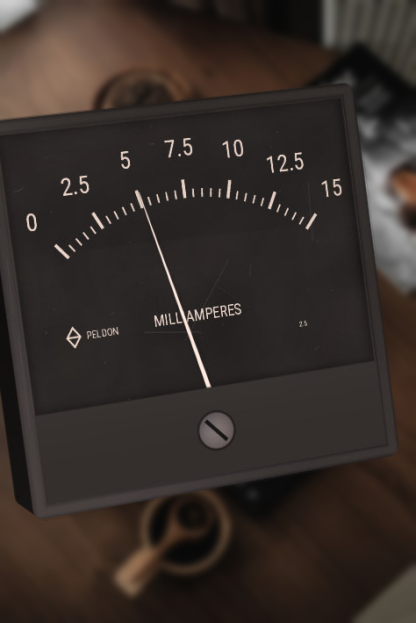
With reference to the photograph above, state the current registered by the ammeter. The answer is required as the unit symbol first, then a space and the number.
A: mA 5
